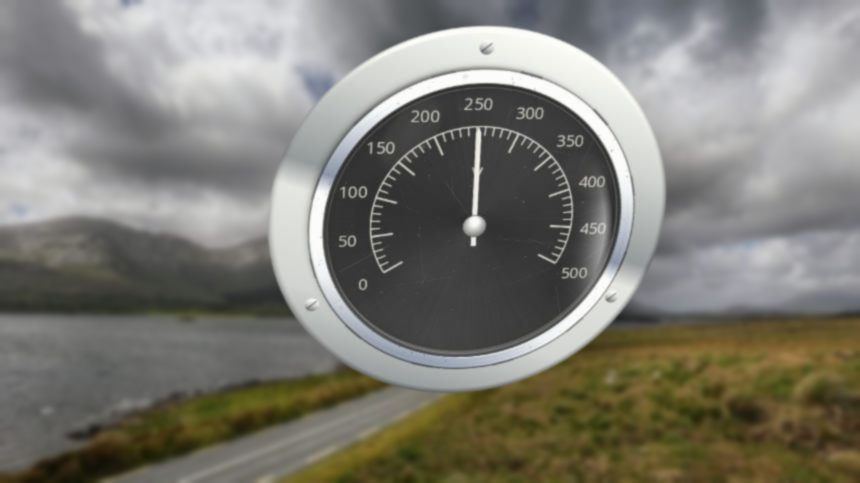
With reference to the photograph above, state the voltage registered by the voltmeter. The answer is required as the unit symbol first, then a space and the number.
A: V 250
